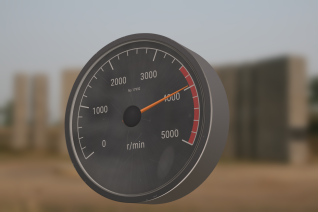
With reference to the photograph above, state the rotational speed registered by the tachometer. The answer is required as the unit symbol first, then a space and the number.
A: rpm 4000
